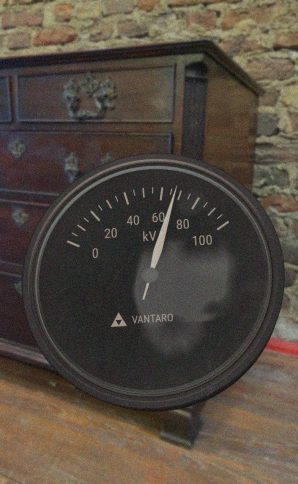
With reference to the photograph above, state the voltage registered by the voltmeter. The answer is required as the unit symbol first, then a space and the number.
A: kV 67.5
